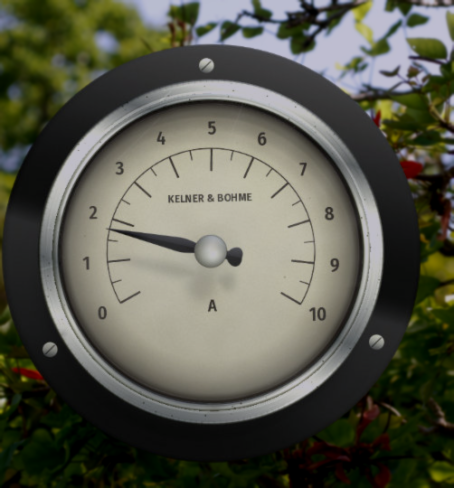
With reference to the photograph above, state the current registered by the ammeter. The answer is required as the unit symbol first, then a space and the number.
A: A 1.75
